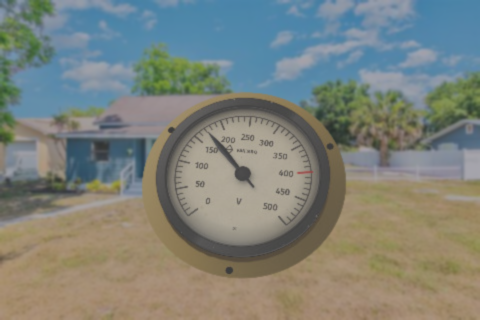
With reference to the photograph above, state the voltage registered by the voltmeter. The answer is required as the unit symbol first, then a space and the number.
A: V 170
